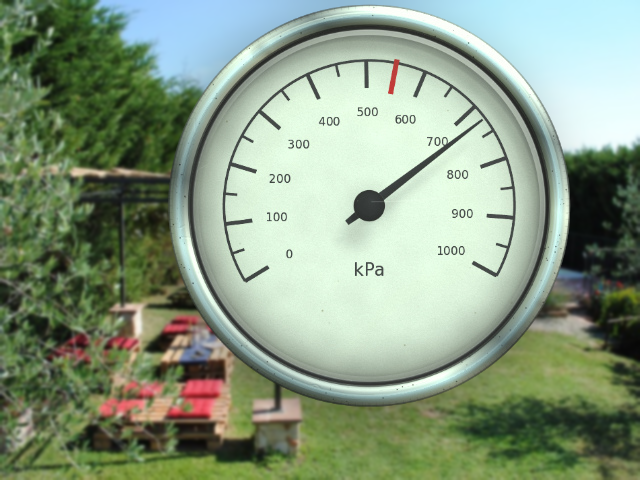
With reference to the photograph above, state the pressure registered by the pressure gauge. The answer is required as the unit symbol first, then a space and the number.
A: kPa 725
